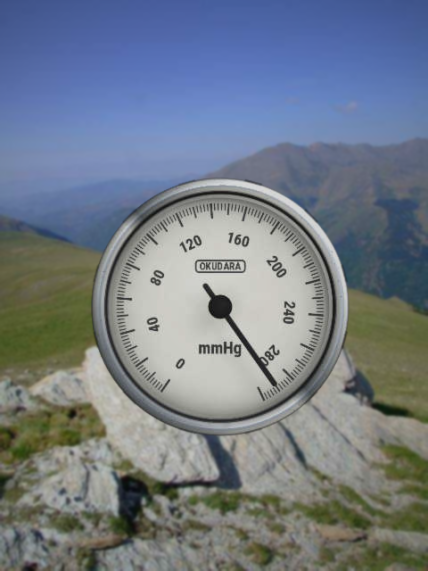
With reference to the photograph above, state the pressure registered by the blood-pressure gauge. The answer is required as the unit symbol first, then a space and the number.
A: mmHg 290
